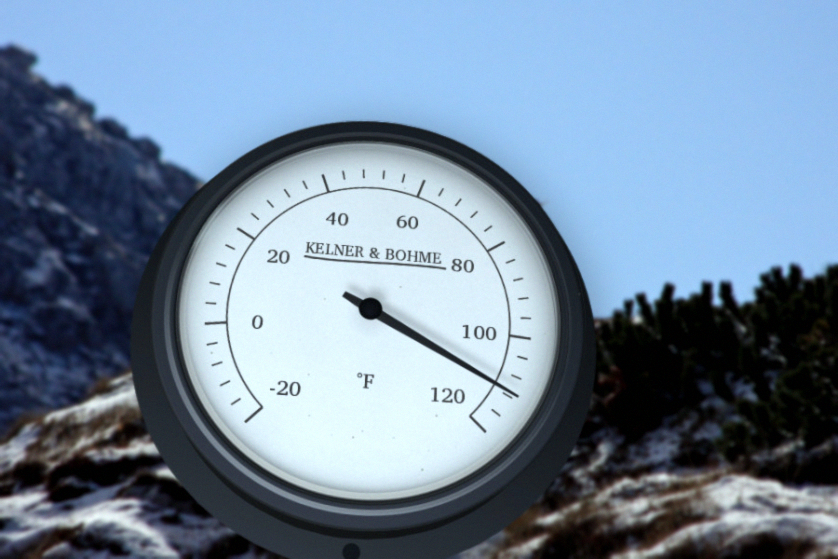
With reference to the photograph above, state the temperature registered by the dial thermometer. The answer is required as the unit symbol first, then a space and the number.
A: °F 112
